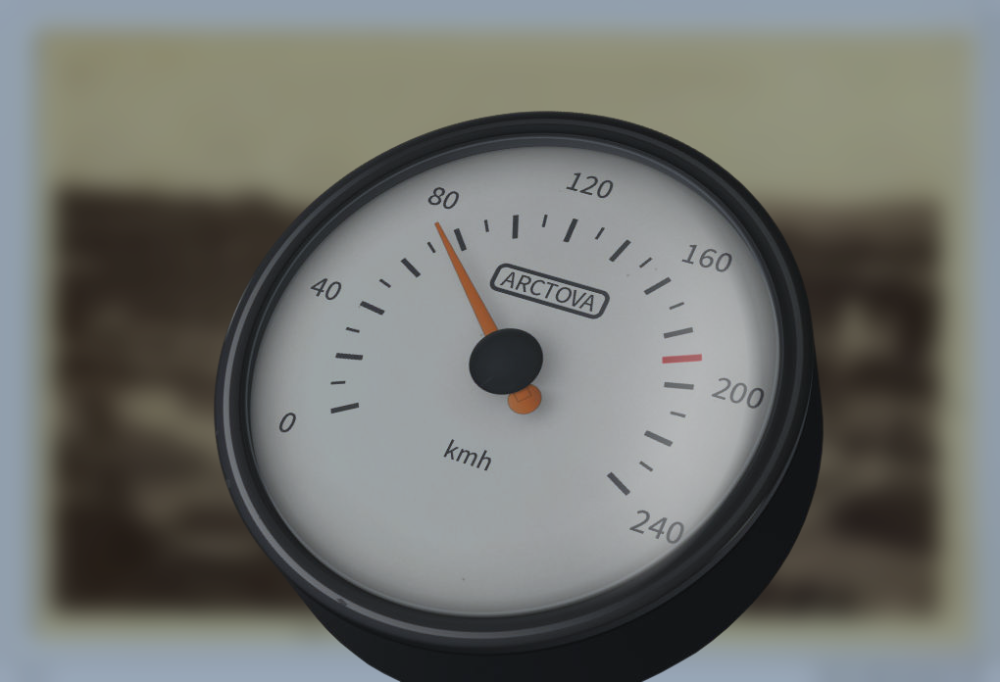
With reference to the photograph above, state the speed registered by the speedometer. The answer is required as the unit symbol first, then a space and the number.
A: km/h 75
